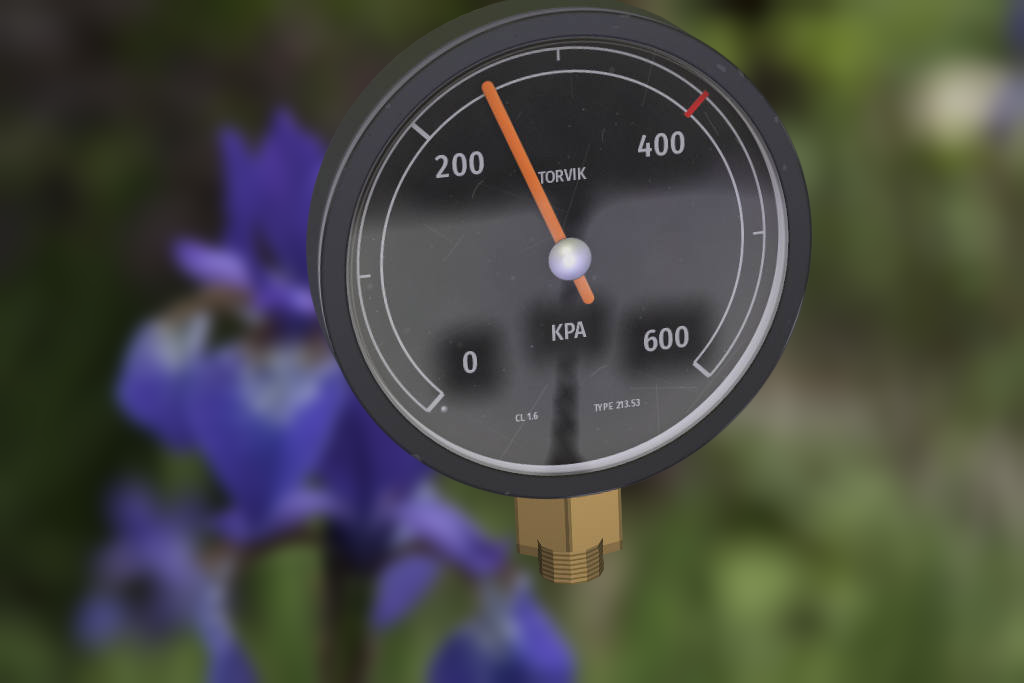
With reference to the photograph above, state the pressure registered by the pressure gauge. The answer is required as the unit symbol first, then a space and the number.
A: kPa 250
